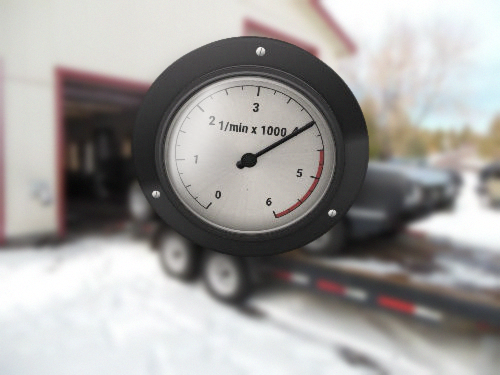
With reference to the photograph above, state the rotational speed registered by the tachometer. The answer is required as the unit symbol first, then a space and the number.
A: rpm 4000
